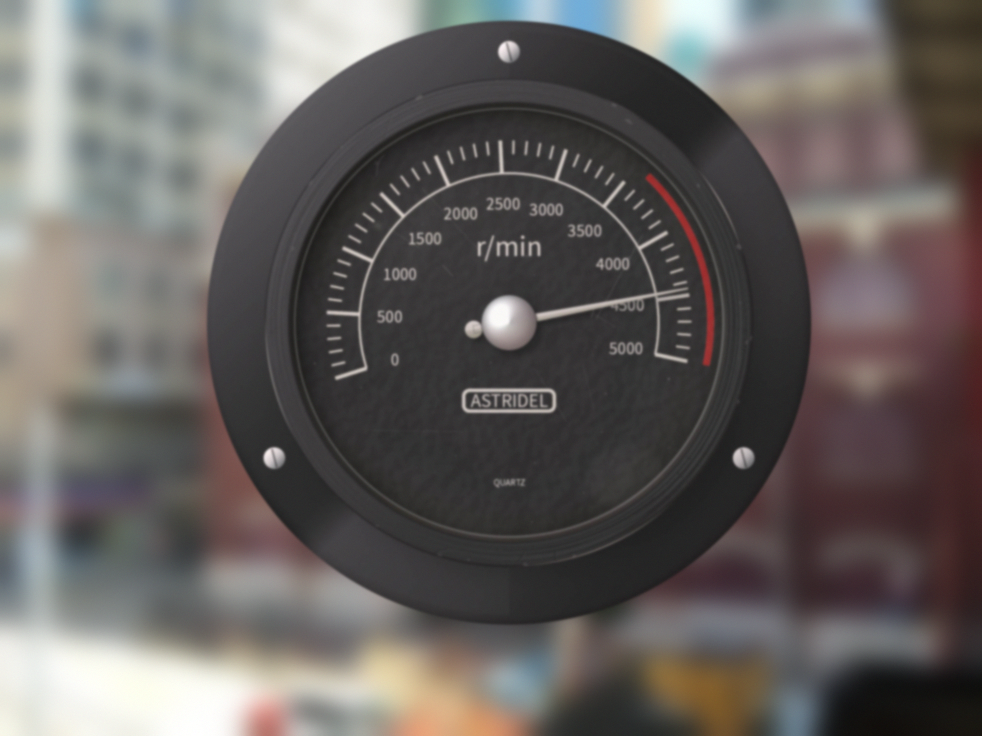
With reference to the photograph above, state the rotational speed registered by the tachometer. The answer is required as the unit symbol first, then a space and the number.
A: rpm 4450
